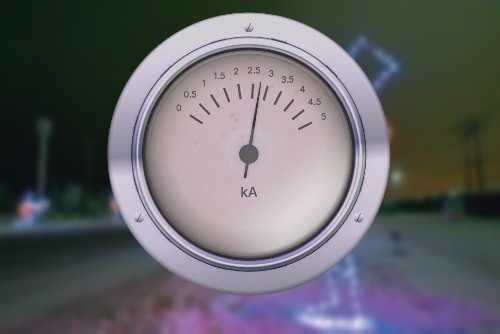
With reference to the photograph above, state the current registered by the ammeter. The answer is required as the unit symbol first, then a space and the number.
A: kA 2.75
